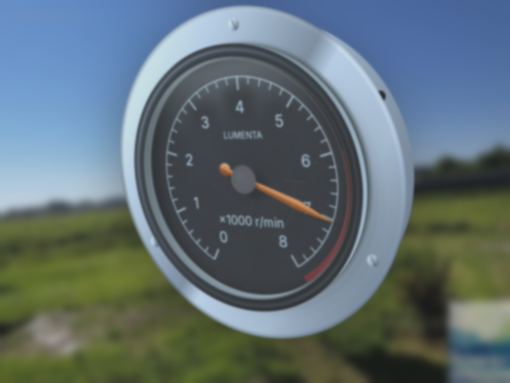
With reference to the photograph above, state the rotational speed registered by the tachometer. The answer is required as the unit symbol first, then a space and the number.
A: rpm 7000
